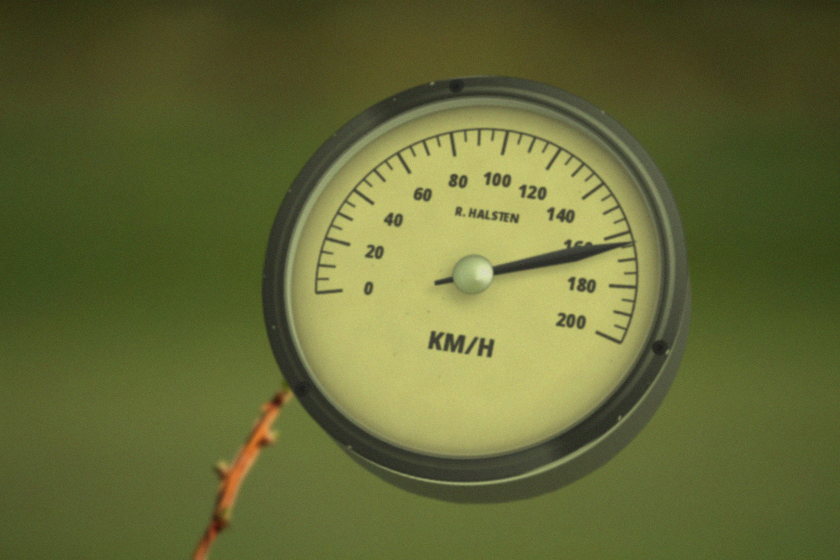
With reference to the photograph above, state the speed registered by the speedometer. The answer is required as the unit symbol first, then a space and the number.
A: km/h 165
